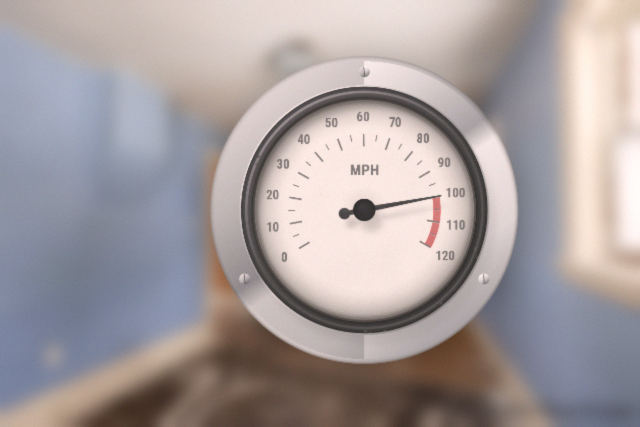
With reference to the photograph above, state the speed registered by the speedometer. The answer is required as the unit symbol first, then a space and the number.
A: mph 100
